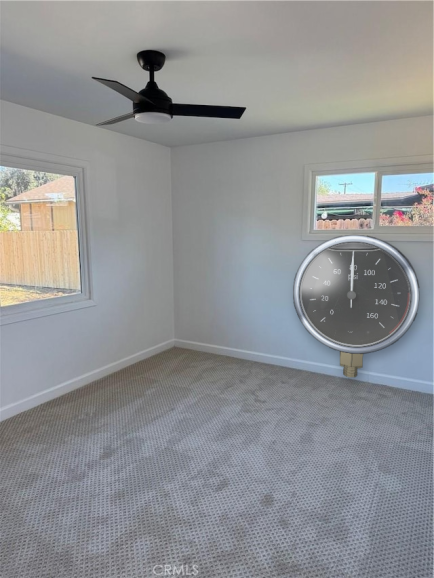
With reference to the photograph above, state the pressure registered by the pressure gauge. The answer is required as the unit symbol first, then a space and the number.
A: psi 80
